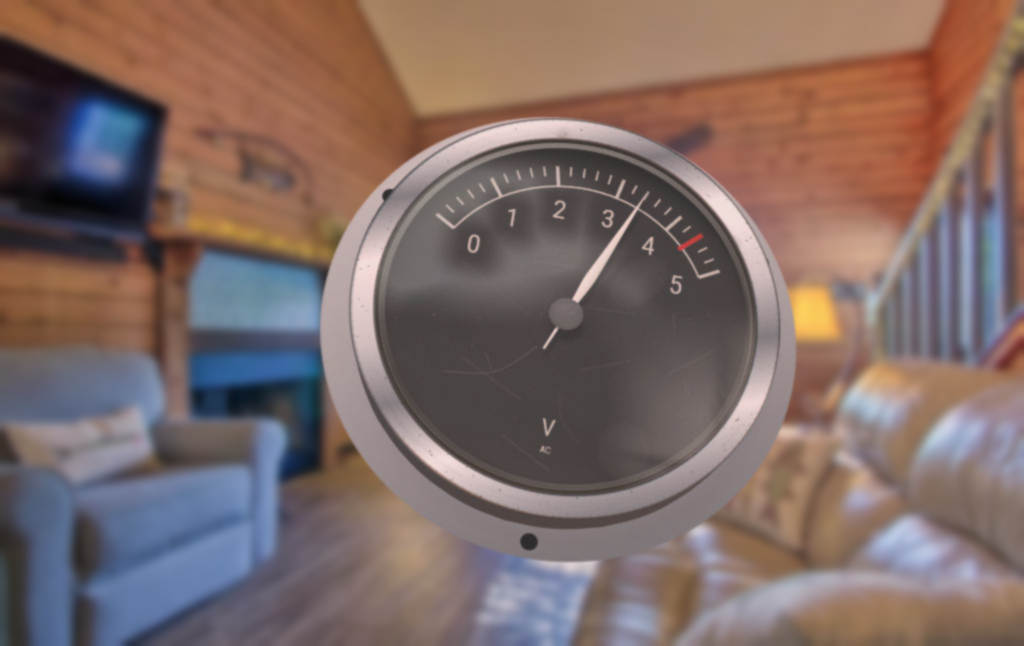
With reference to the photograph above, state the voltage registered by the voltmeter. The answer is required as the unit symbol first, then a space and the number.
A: V 3.4
